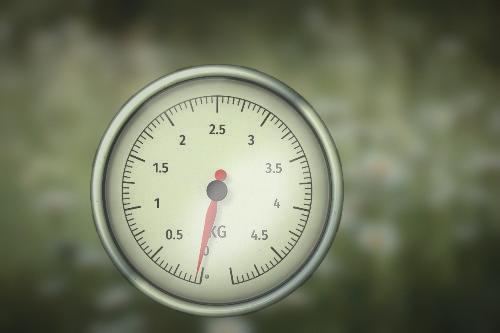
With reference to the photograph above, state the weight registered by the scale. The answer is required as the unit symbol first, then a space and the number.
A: kg 0.05
